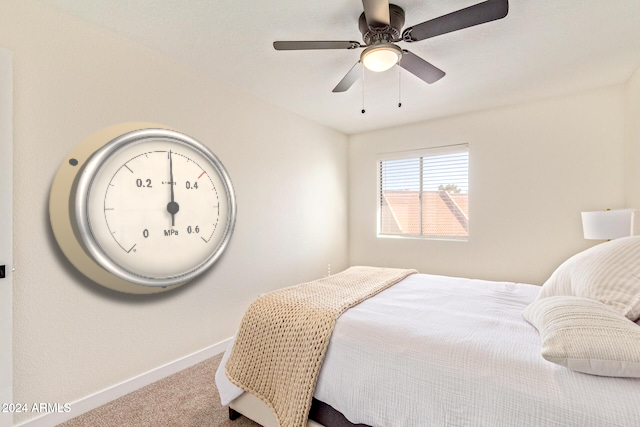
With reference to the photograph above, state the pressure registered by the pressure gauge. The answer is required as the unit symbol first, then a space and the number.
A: MPa 0.3
